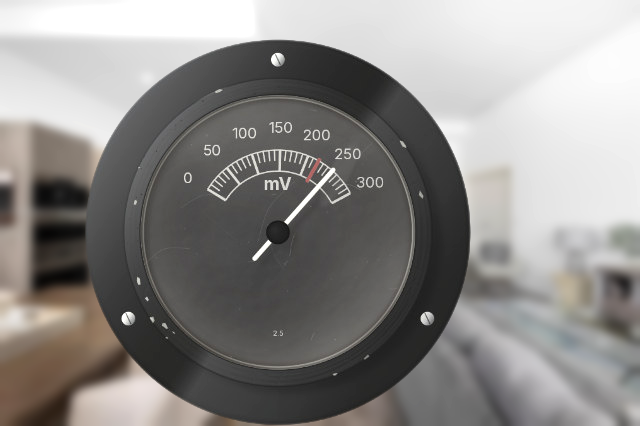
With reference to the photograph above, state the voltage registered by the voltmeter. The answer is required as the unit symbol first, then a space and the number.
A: mV 250
